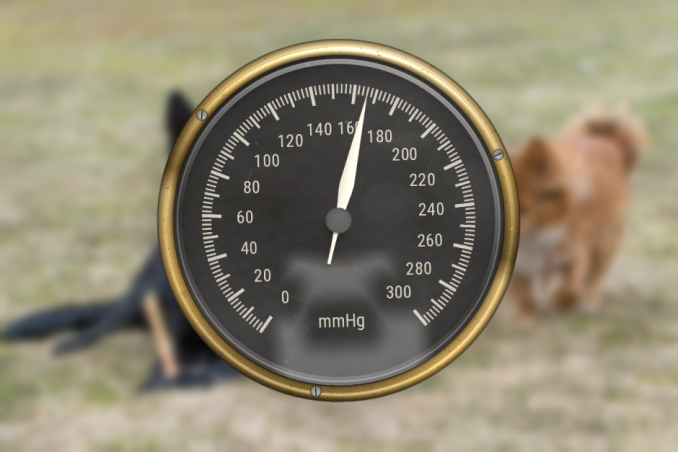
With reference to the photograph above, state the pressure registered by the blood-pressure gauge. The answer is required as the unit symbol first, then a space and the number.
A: mmHg 166
